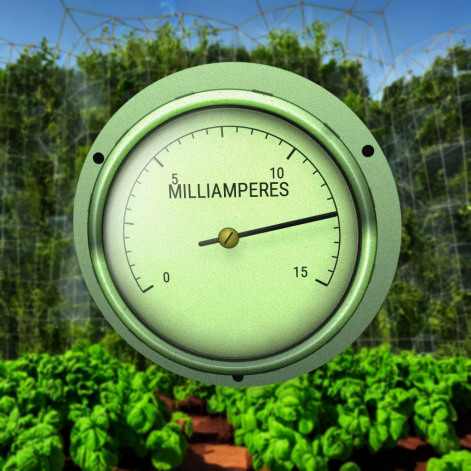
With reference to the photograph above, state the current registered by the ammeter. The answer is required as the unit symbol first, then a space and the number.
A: mA 12.5
